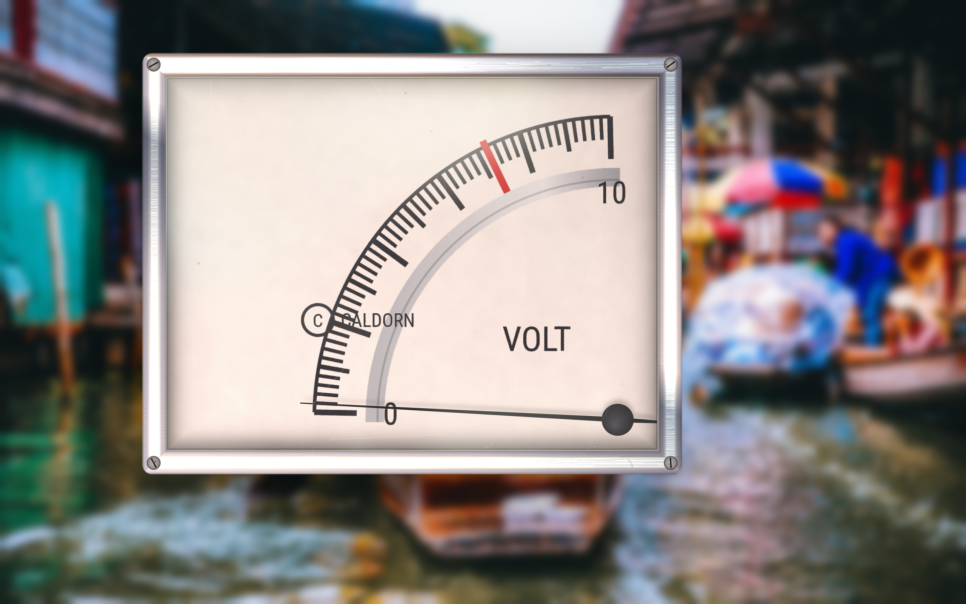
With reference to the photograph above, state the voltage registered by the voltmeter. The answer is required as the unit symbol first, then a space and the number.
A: V 0.2
